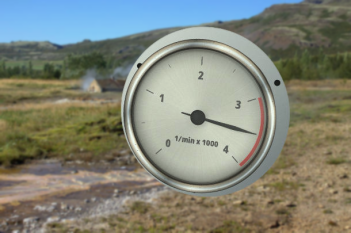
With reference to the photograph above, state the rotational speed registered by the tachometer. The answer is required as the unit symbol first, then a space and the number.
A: rpm 3500
